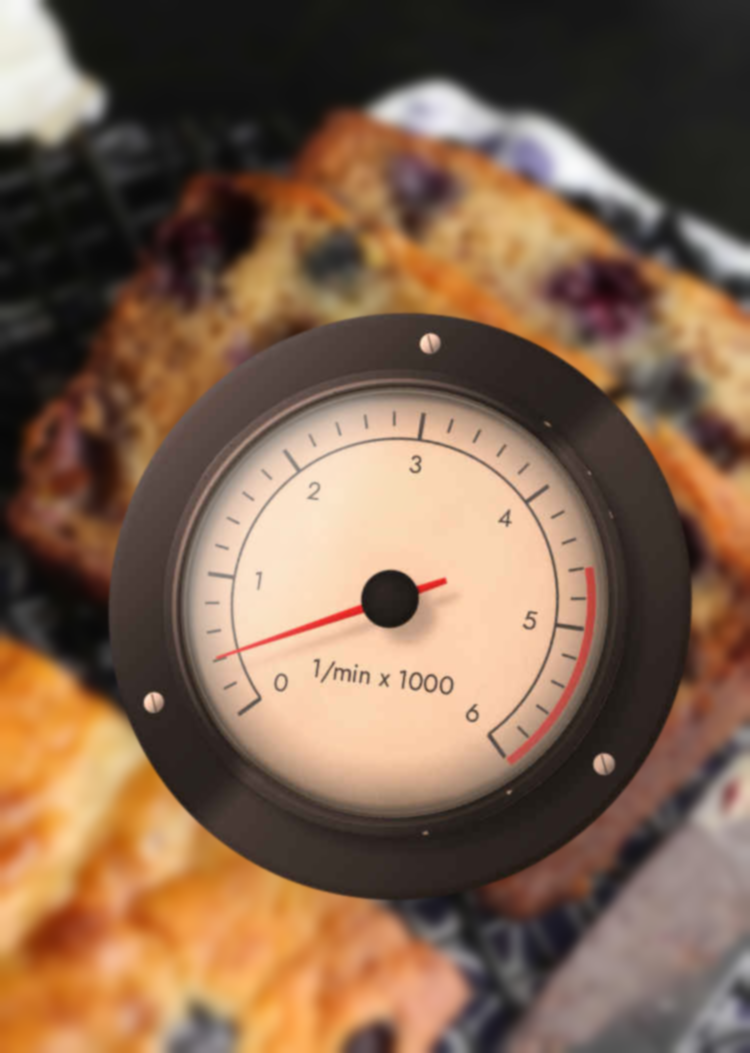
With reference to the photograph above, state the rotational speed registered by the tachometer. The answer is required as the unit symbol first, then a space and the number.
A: rpm 400
